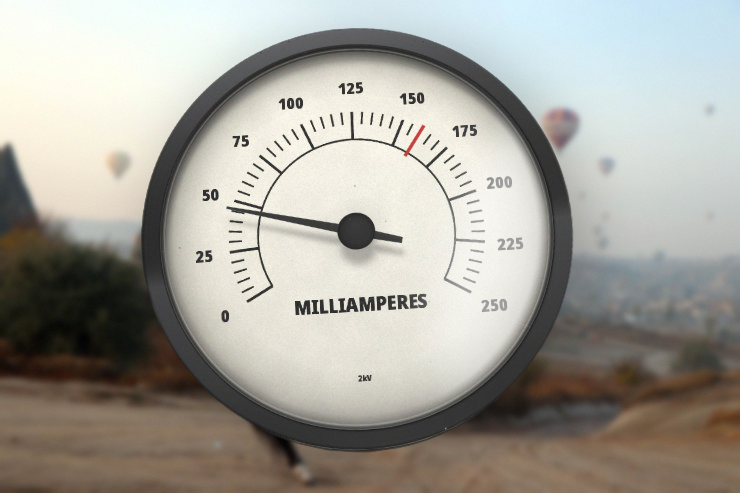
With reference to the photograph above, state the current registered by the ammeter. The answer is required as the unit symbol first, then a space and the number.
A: mA 45
